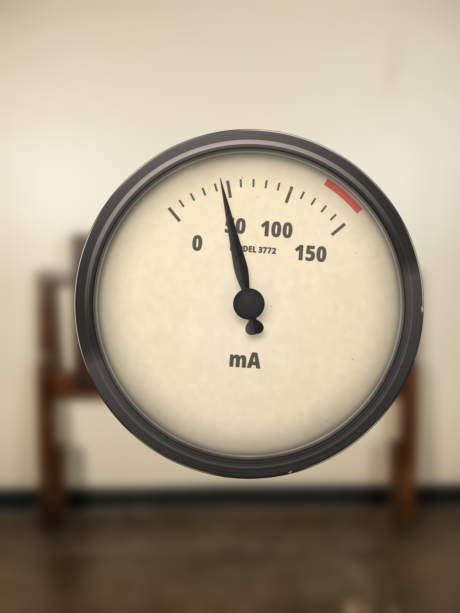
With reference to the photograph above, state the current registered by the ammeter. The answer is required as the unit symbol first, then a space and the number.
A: mA 45
